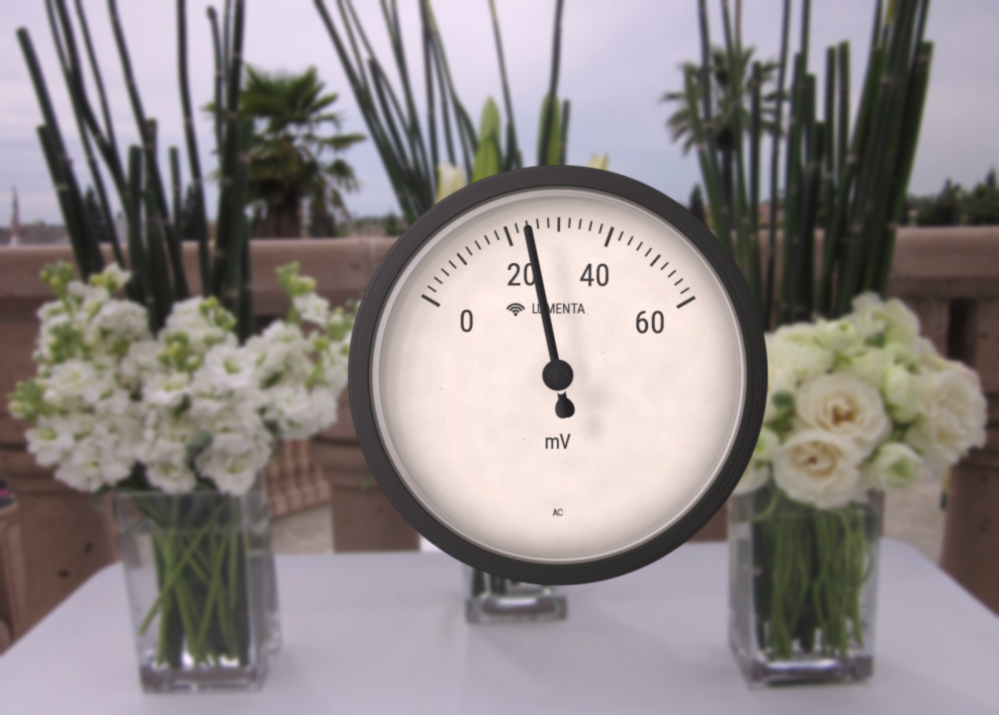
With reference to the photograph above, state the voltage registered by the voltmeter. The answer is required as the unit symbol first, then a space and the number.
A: mV 24
